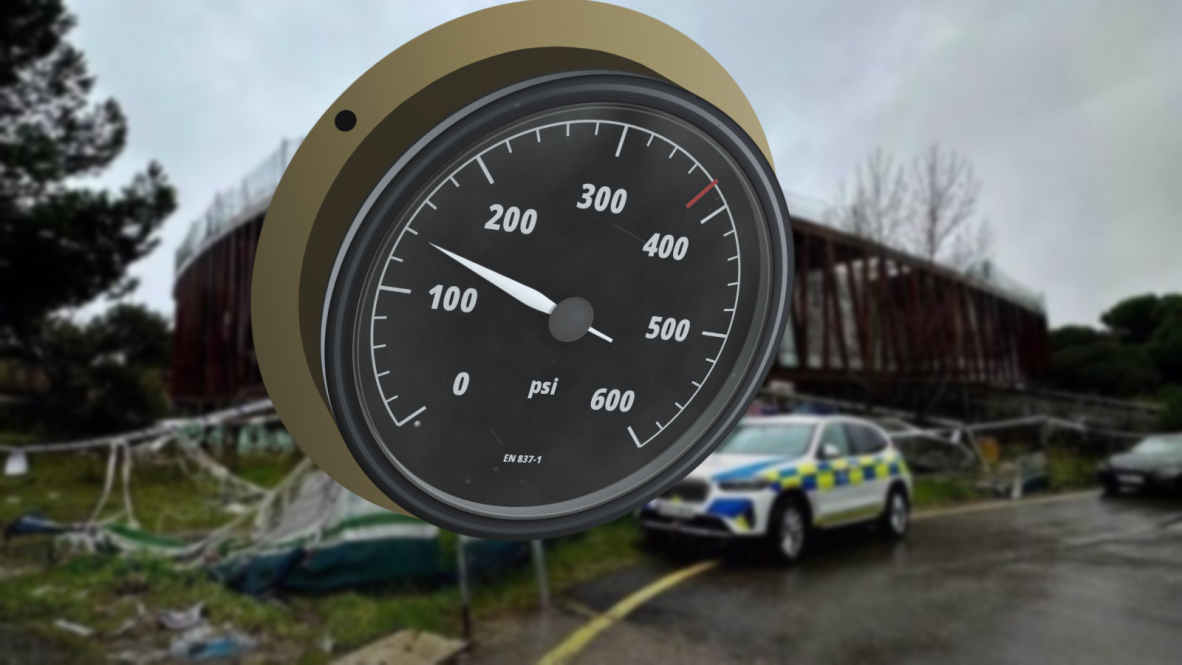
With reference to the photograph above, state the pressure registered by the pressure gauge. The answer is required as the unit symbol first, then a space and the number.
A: psi 140
